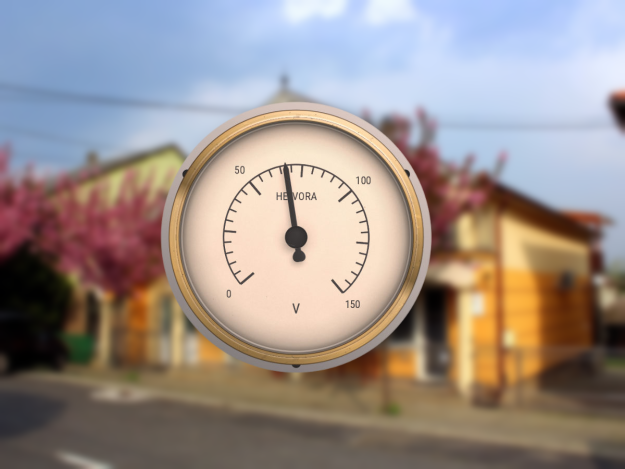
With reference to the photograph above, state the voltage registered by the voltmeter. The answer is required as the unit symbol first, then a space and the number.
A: V 67.5
